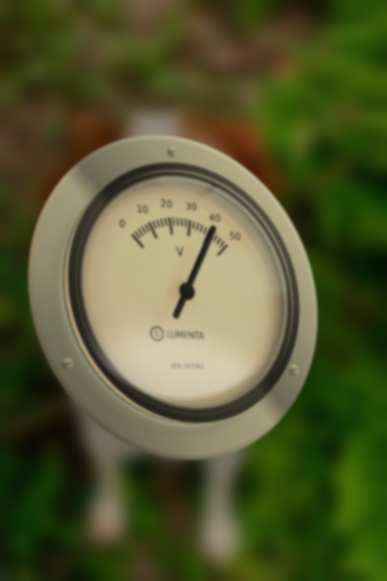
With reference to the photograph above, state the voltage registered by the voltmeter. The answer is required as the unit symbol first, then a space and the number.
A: V 40
